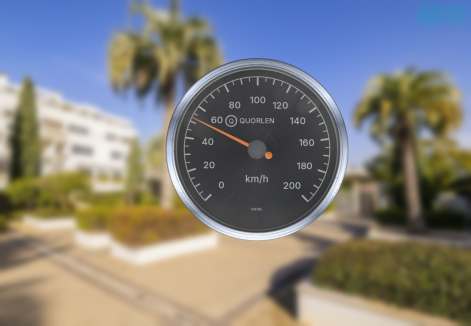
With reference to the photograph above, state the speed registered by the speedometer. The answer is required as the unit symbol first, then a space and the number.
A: km/h 52.5
